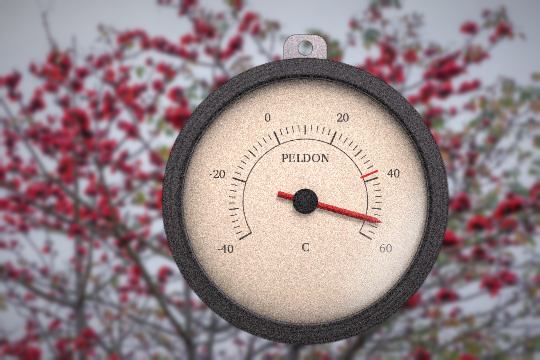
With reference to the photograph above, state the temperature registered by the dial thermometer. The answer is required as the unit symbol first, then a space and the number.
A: °C 54
